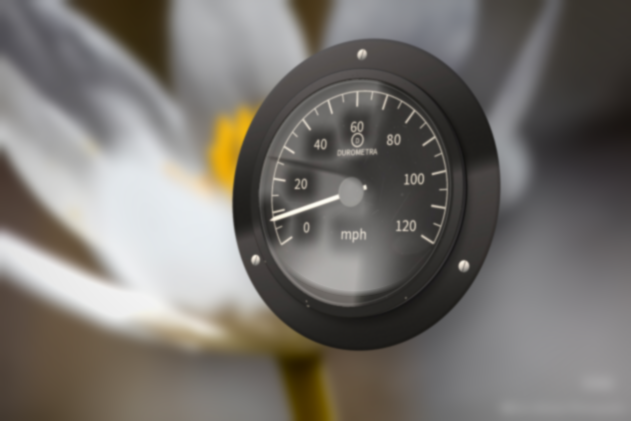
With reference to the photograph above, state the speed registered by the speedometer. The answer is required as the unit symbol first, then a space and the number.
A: mph 7.5
